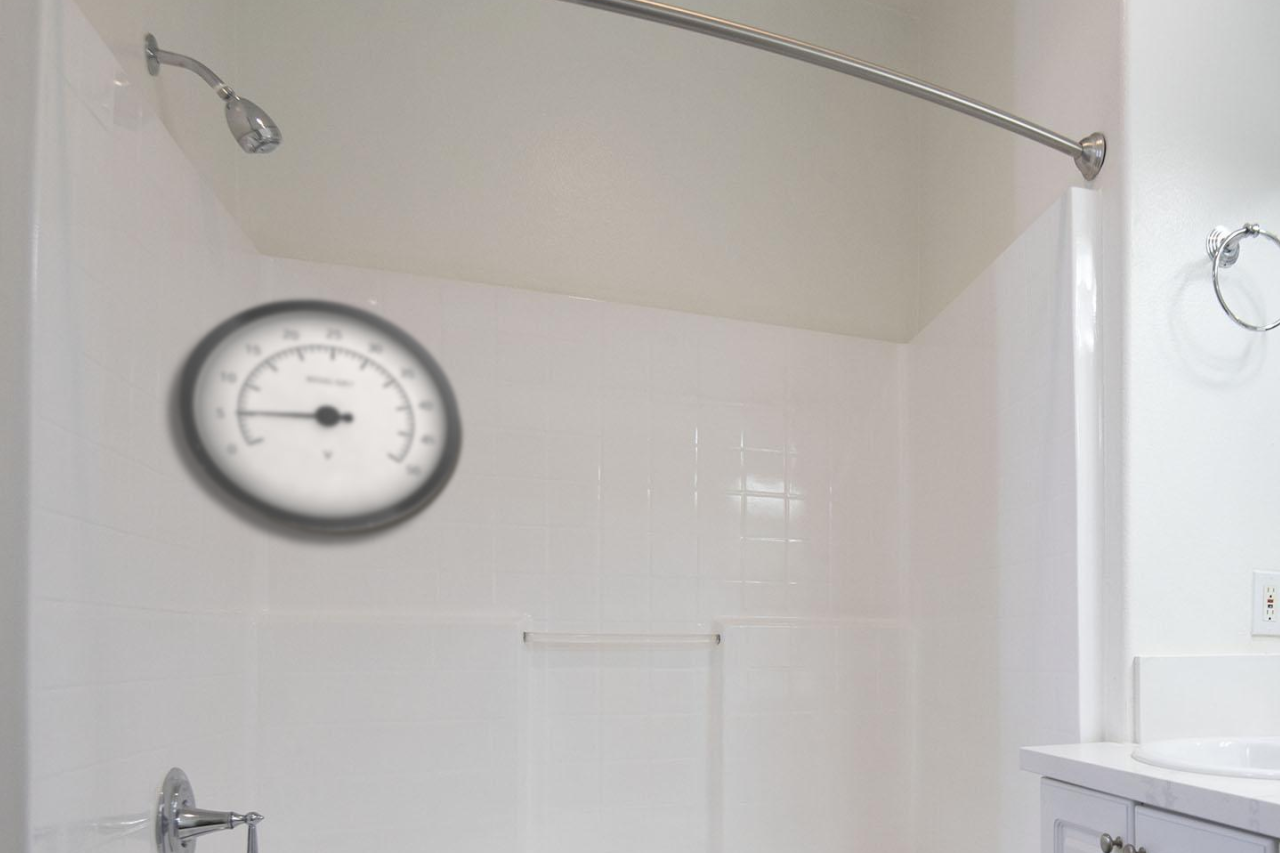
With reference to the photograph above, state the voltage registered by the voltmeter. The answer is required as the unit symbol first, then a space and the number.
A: V 5
